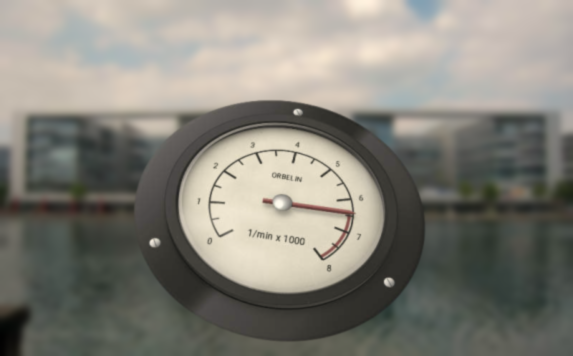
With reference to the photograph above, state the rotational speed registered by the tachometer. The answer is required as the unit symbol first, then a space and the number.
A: rpm 6500
